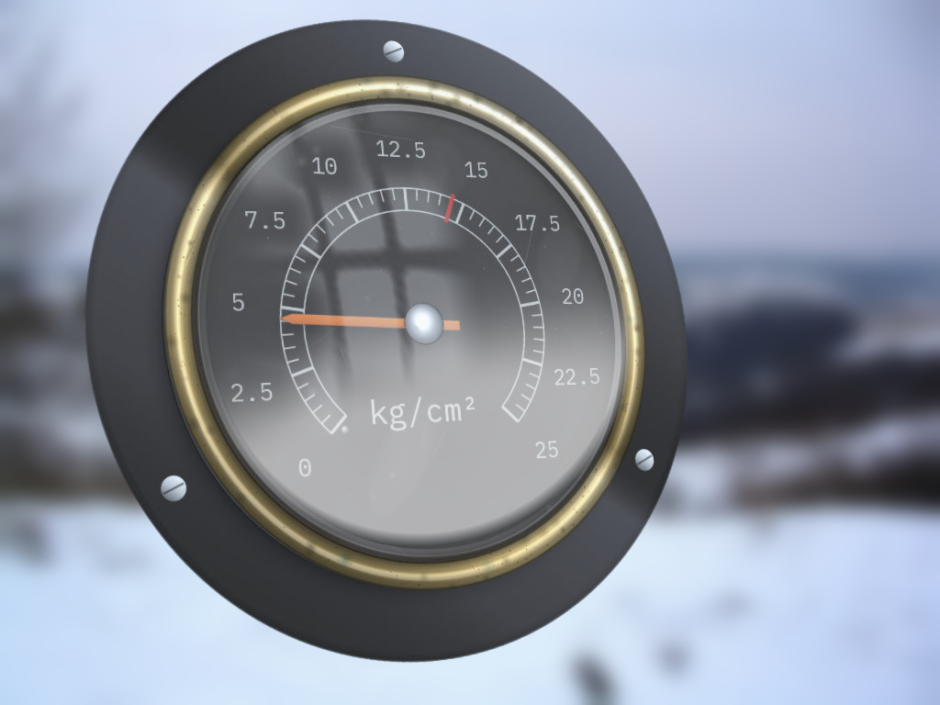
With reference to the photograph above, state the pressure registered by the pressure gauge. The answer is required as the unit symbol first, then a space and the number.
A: kg/cm² 4.5
